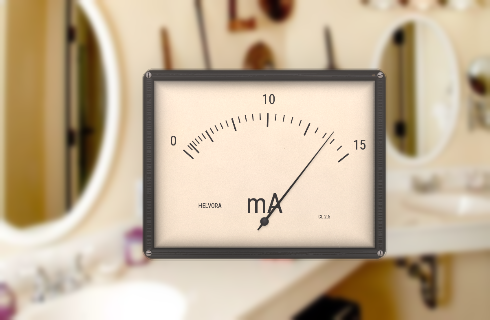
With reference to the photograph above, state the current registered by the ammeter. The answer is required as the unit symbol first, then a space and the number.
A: mA 13.75
